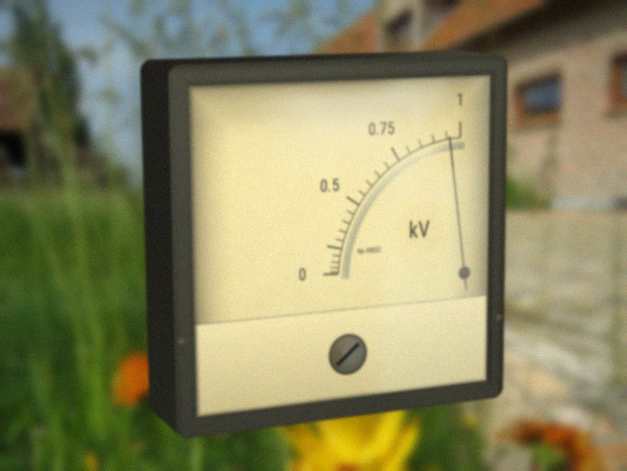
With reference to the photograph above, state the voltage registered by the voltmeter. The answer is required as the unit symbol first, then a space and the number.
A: kV 0.95
